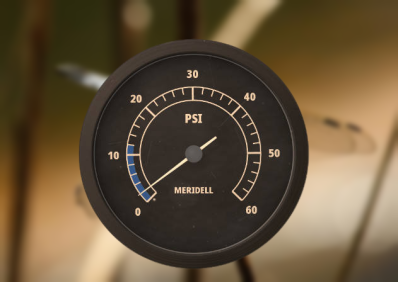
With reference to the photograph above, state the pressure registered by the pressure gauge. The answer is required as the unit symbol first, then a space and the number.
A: psi 2
